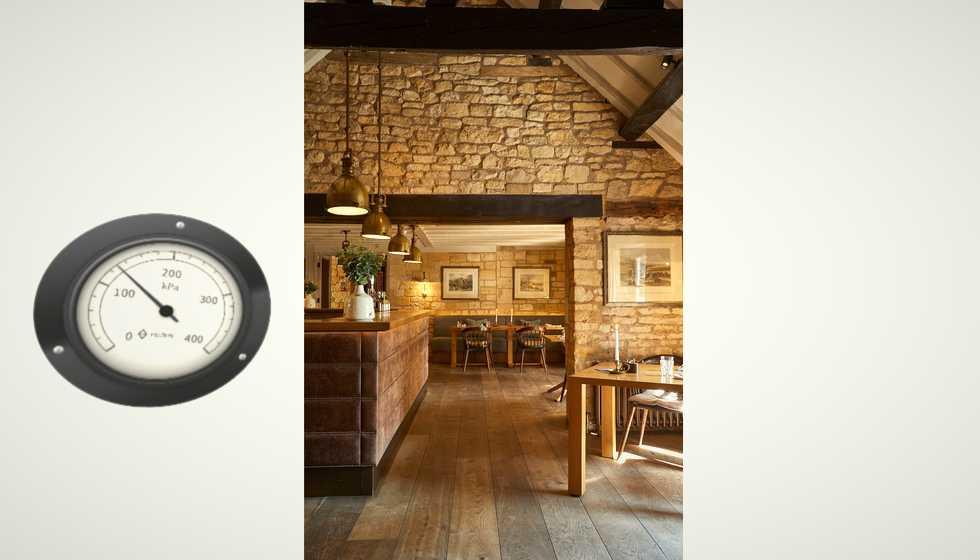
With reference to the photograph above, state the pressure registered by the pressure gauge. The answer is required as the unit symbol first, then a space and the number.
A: kPa 130
